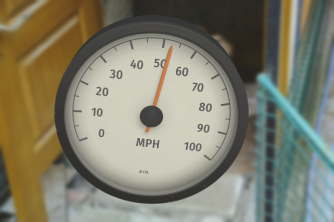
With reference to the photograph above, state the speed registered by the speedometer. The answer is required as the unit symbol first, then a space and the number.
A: mph 52.5
